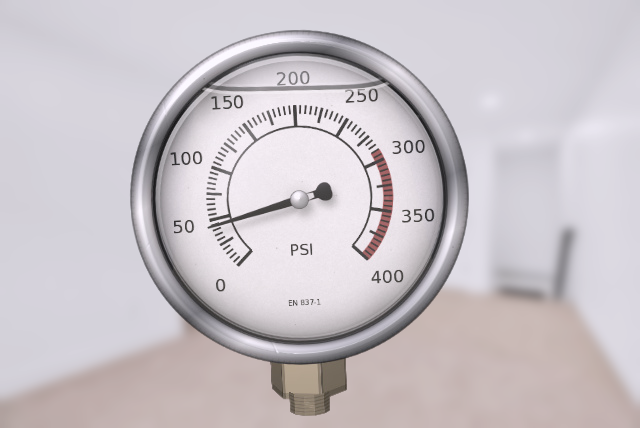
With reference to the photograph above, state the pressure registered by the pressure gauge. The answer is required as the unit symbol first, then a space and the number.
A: psi 45
